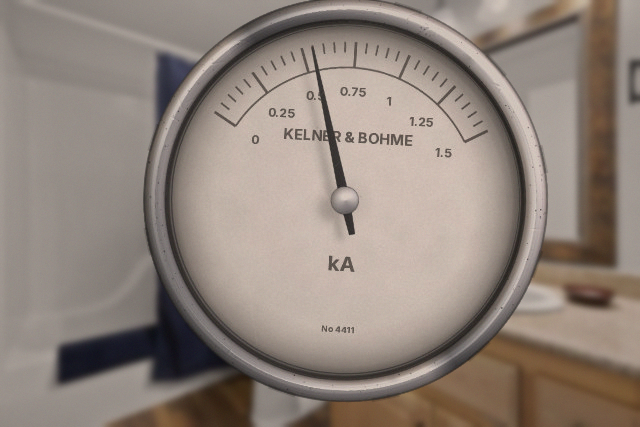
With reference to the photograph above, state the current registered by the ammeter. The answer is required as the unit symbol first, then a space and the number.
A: kA 0.55
